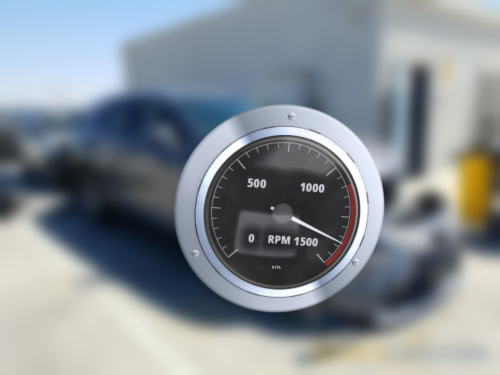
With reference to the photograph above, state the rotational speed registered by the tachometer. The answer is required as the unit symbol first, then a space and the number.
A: rpm 1375
